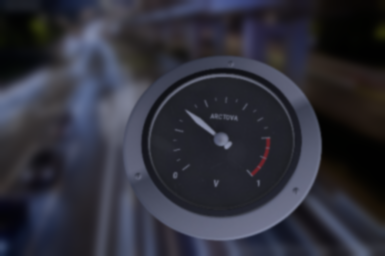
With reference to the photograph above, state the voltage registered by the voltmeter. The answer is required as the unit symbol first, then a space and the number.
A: V 0.3
